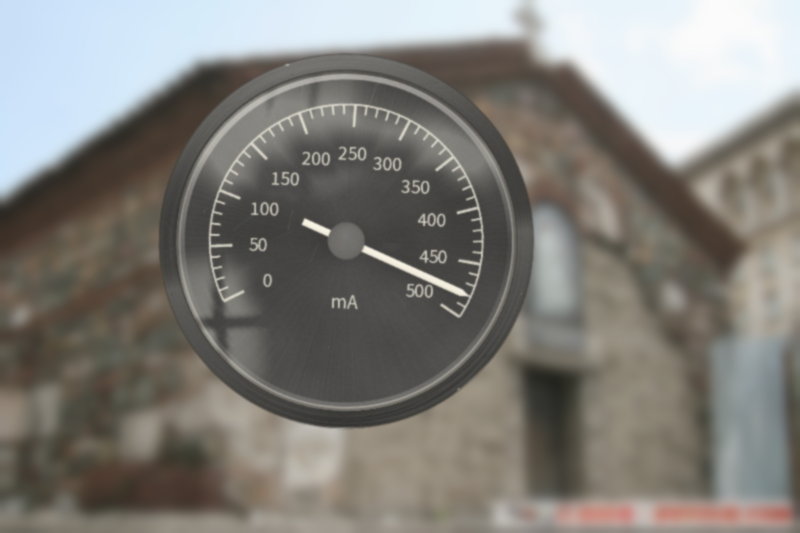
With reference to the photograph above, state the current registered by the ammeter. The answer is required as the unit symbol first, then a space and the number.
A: mA 480
